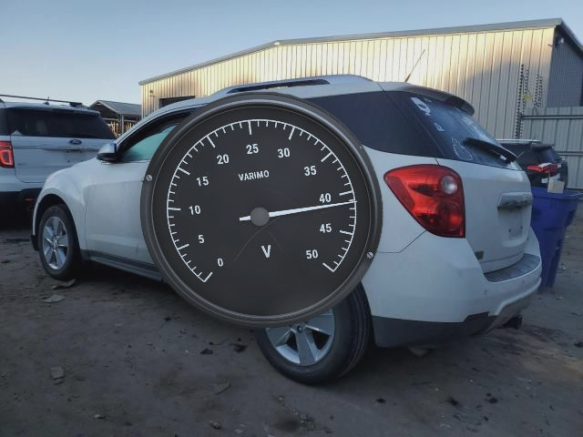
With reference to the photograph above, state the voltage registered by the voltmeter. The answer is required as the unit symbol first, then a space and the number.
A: V 41
